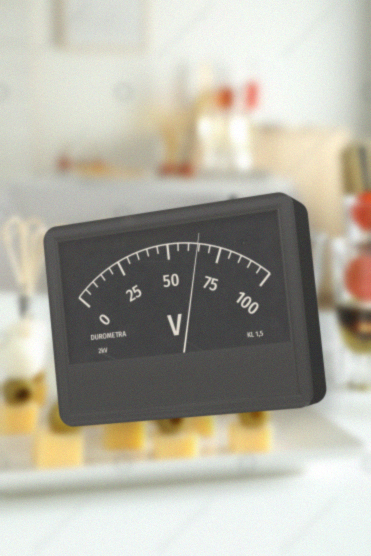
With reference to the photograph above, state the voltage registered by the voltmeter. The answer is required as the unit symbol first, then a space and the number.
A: V 65
